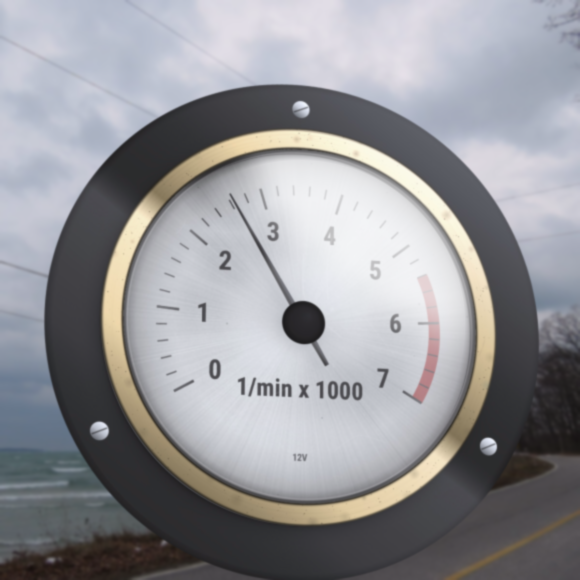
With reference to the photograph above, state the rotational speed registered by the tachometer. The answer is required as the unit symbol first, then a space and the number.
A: rpm 2600
